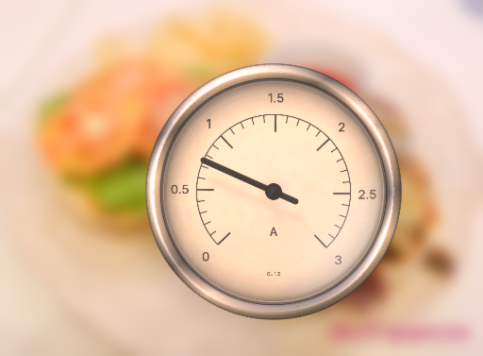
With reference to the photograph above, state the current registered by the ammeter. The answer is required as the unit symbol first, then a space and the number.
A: A 0.75
